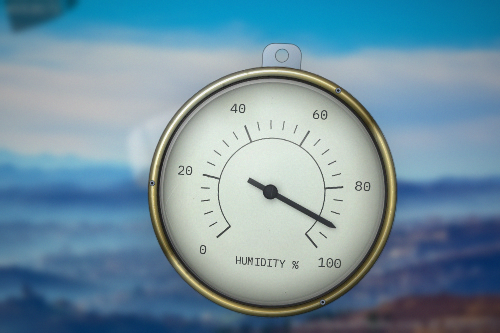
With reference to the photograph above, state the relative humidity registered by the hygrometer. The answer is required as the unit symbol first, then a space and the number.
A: % 92
